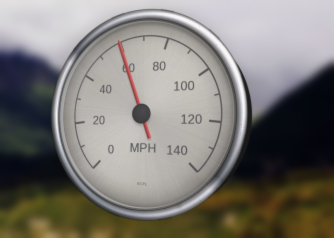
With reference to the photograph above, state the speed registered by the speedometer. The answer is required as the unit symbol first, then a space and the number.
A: mph 60
